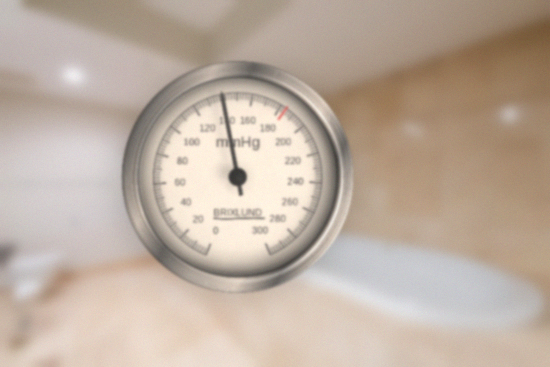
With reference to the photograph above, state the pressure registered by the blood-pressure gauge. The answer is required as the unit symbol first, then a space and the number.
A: mmHg 140
